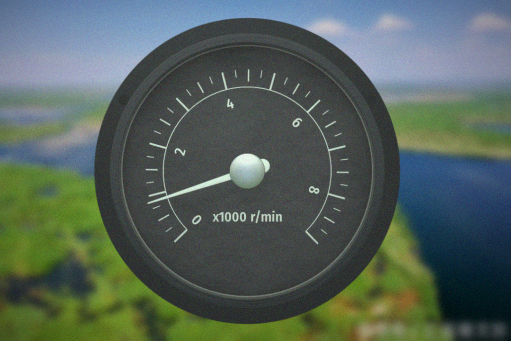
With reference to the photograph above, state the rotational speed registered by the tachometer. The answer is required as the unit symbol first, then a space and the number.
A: rpm 875
